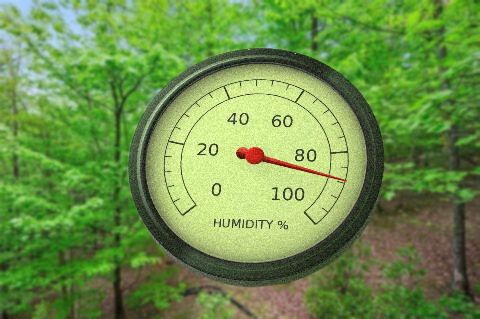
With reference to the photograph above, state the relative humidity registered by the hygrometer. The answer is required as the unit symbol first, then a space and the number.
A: % 88
